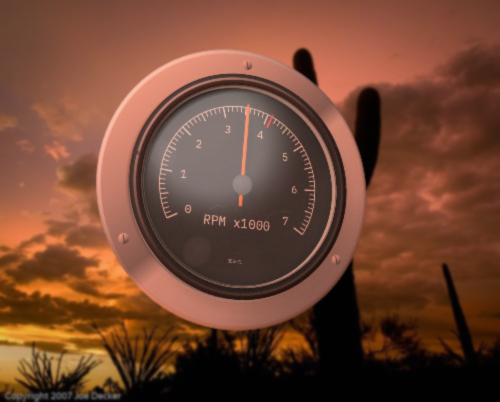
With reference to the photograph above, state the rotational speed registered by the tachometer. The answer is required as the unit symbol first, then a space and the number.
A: rpm 3500
